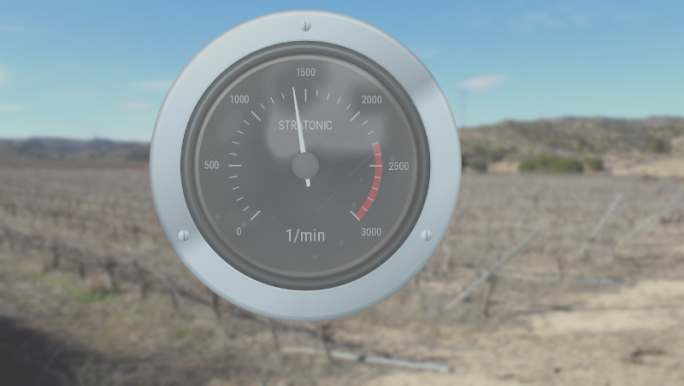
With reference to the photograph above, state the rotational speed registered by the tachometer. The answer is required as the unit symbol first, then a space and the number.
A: rpm 1400
